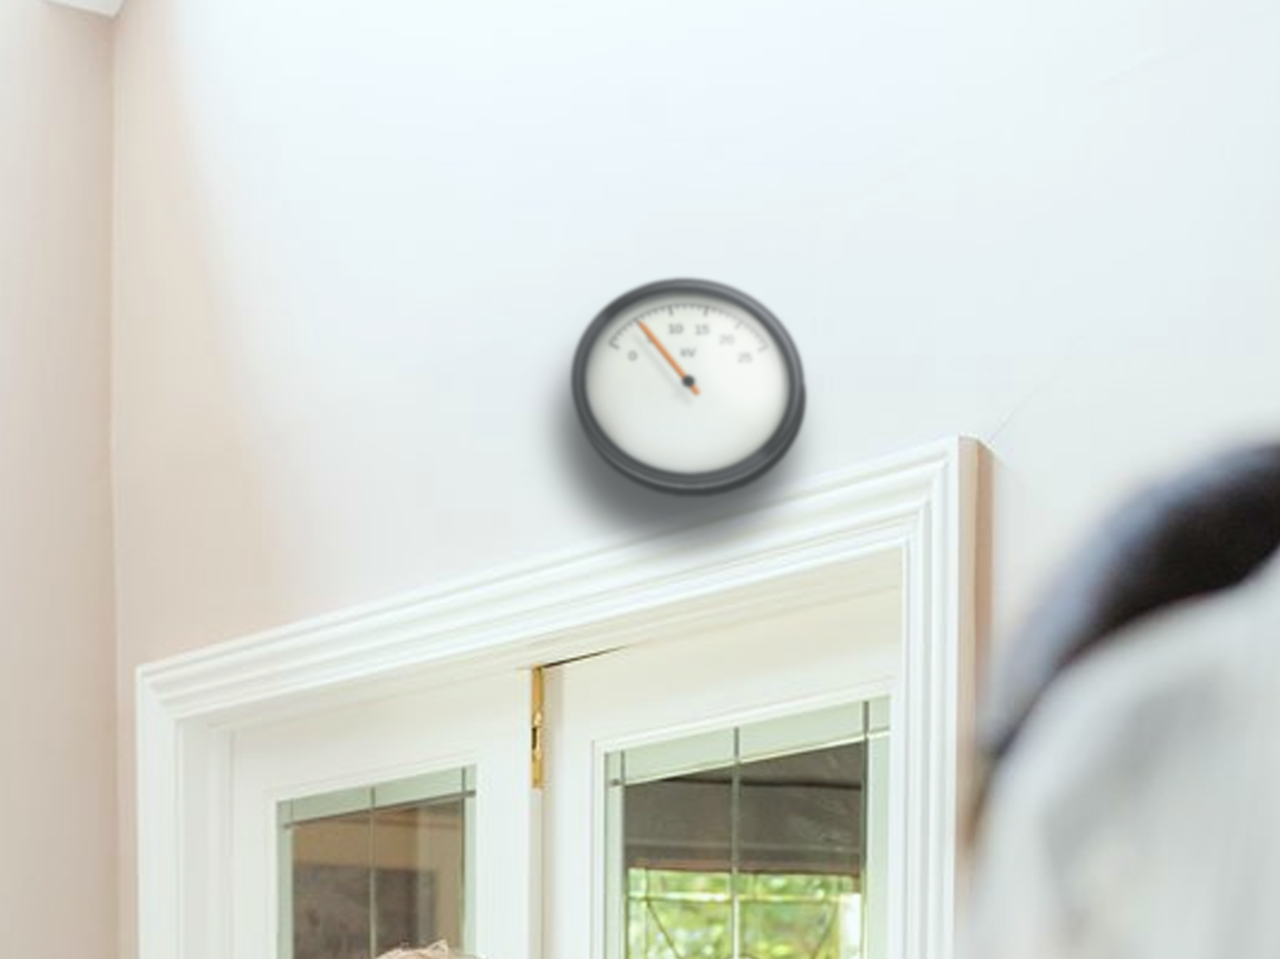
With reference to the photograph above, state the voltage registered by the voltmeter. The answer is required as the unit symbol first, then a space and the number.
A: kV 5
